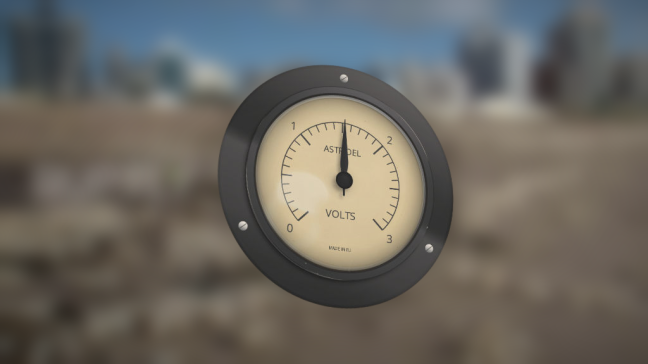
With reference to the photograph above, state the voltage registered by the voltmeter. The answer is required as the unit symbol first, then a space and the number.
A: V 1.5
